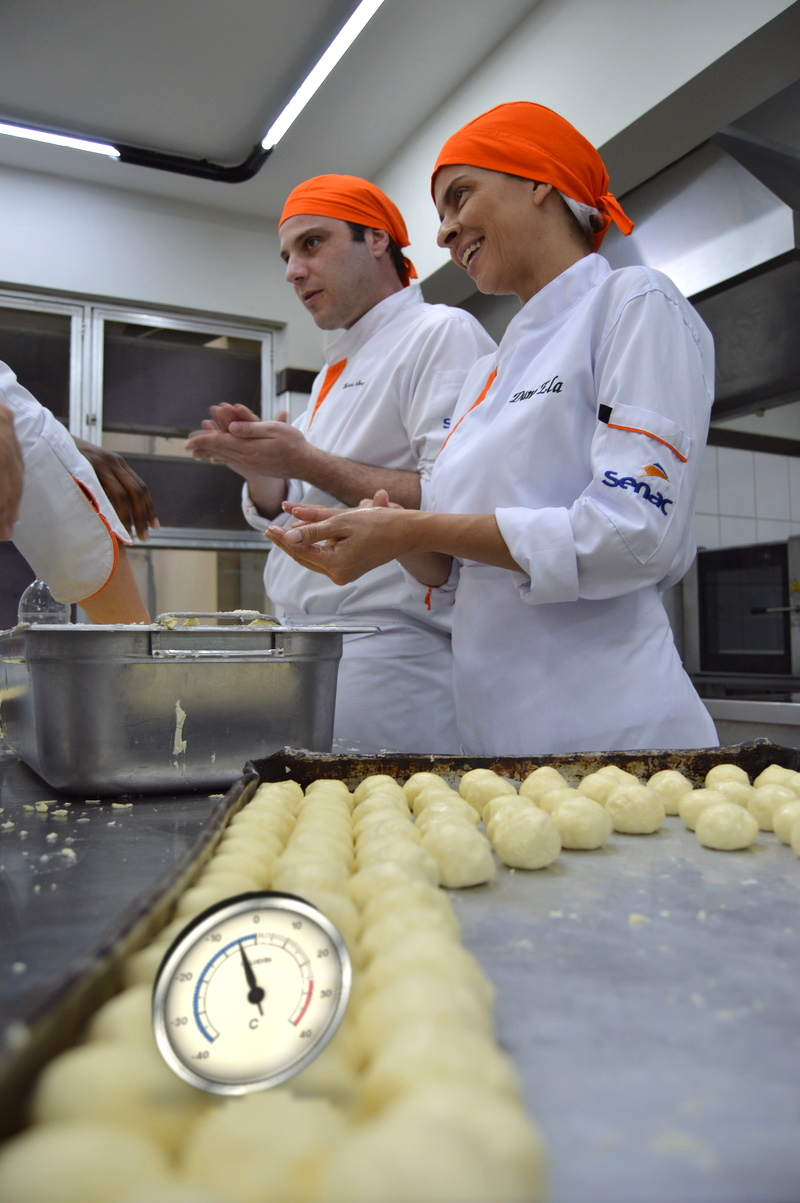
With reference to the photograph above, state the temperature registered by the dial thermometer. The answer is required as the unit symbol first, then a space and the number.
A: °C -5
